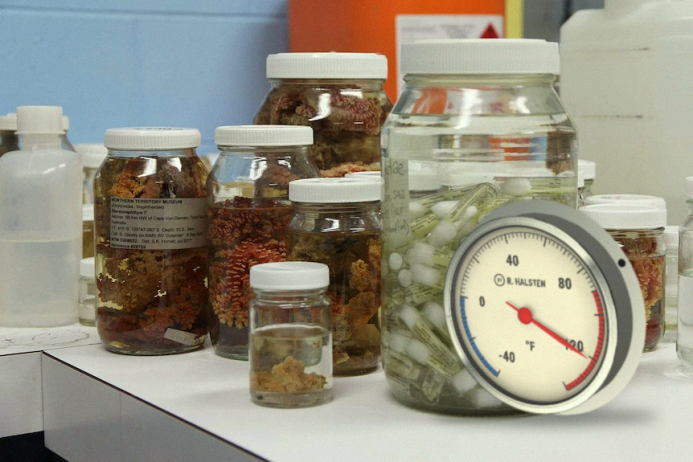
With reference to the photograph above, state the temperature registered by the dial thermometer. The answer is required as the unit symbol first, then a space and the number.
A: °F 120
